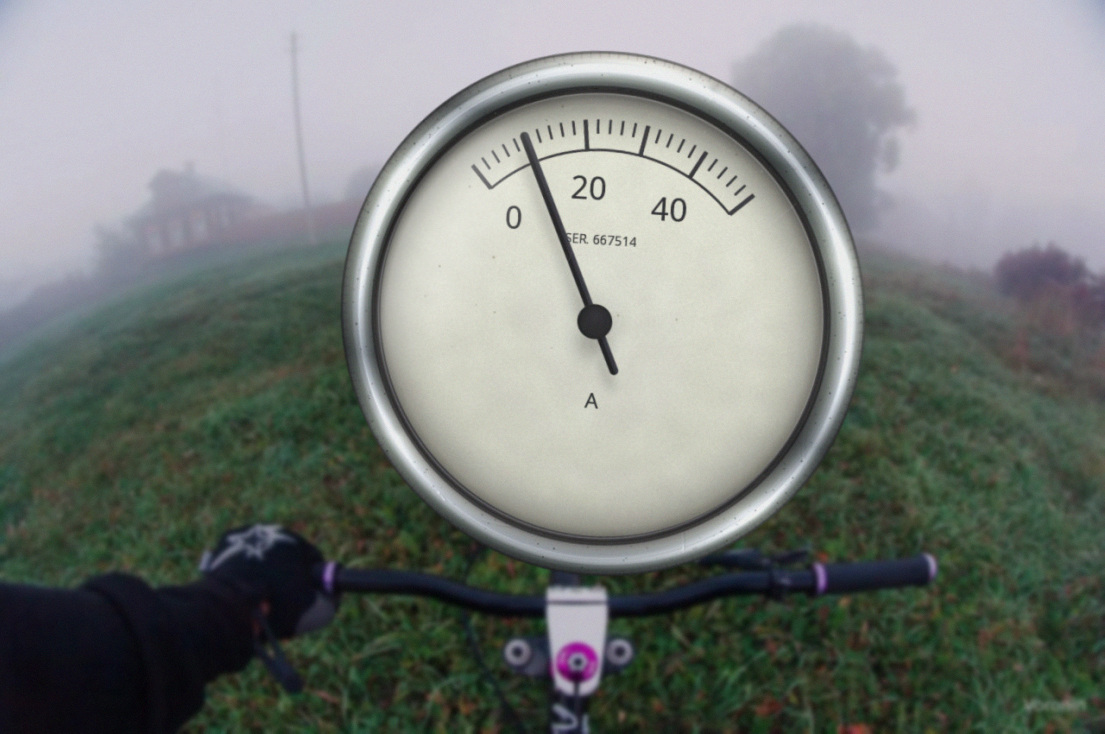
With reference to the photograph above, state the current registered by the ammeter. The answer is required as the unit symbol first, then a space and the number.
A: A 10
